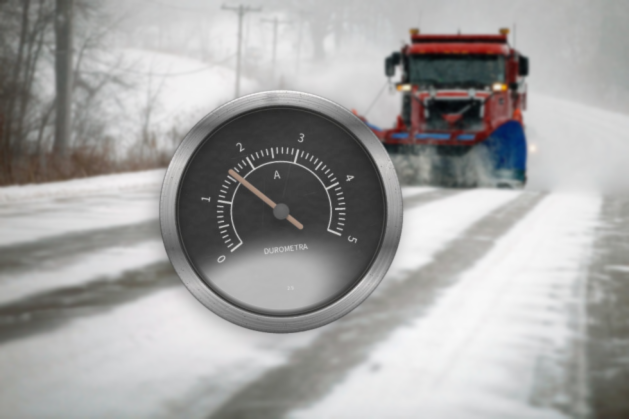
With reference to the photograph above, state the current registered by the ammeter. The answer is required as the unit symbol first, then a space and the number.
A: A 1.6
